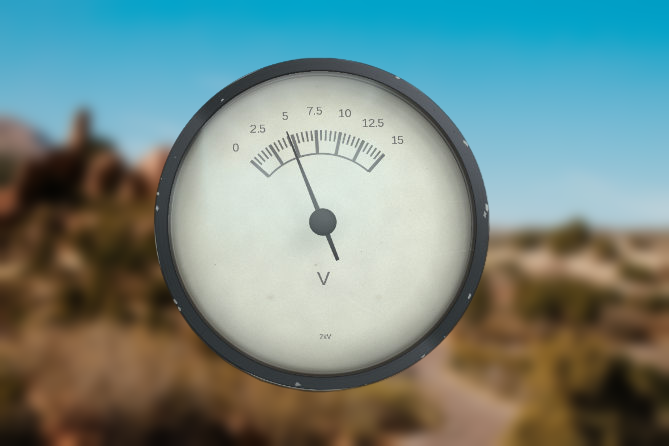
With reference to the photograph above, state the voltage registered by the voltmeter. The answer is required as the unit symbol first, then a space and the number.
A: V 4.5
